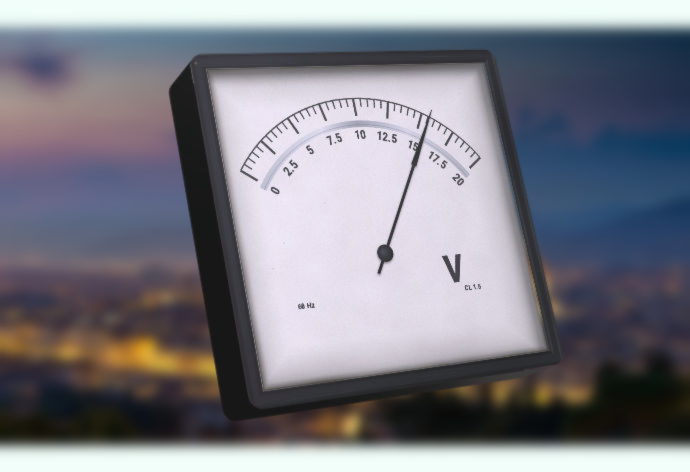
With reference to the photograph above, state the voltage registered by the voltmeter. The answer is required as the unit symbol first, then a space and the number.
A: V 15.5
